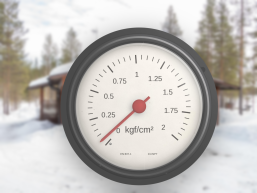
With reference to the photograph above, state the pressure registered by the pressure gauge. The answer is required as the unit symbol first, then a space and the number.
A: kg/cm² 0.05
